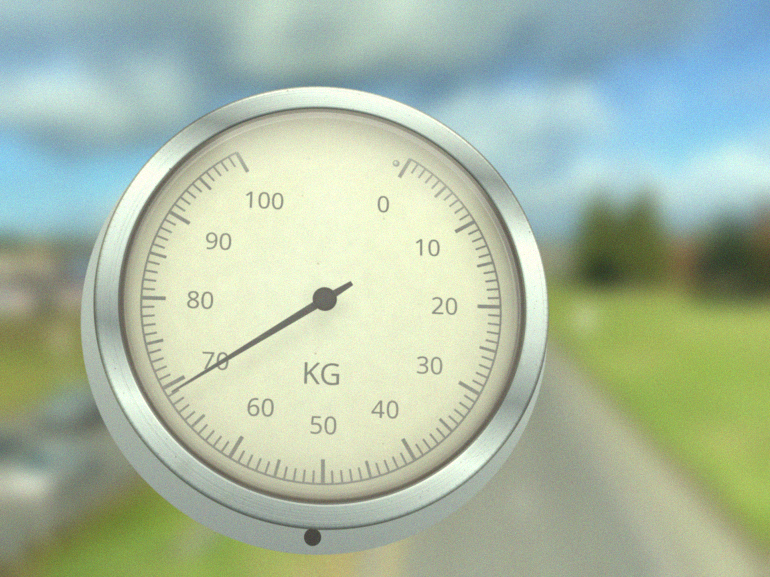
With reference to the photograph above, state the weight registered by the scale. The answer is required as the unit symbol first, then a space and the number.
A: kg 69
